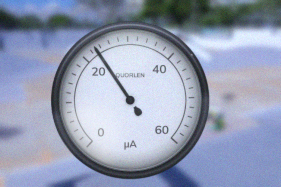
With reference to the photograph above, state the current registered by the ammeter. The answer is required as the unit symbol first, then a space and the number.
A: µA 23
